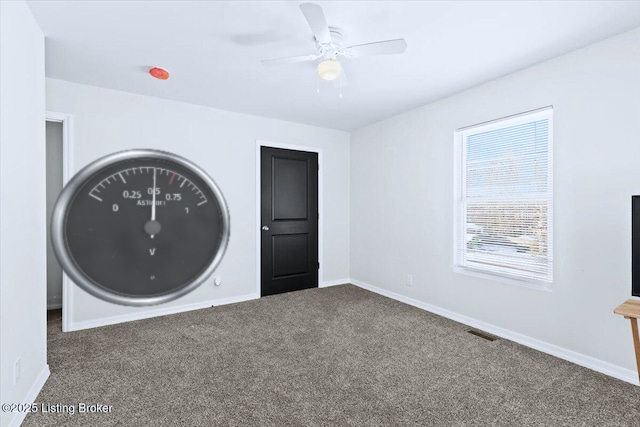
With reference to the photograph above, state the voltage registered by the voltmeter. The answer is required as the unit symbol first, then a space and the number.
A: V 0.5
